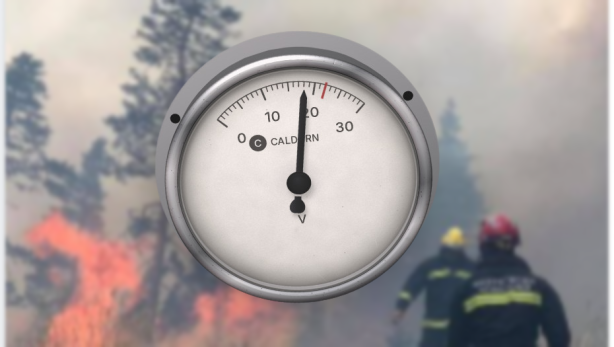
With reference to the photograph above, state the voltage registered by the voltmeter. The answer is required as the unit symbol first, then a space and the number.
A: V 18
